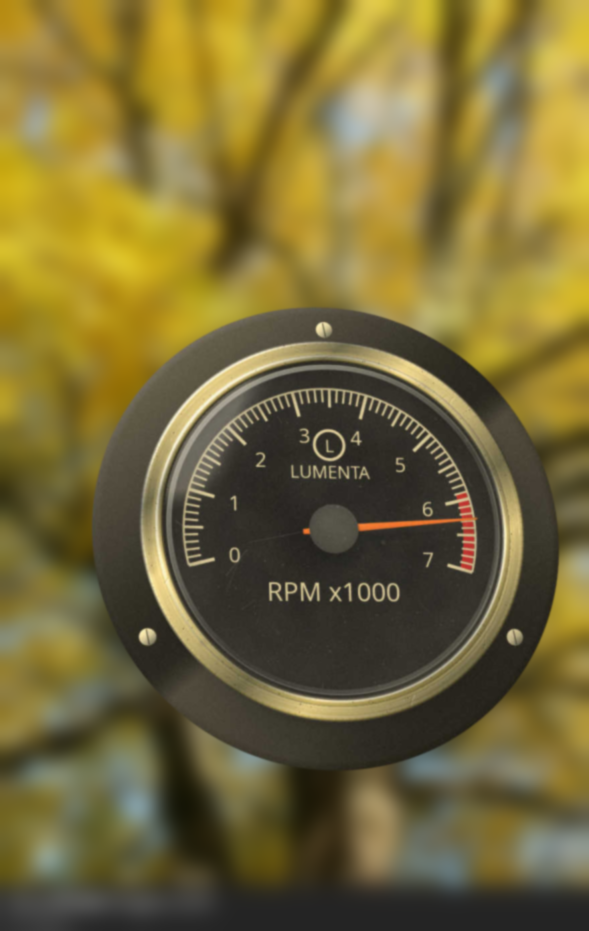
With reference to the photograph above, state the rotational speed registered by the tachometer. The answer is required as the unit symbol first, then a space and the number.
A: rpm 6300
